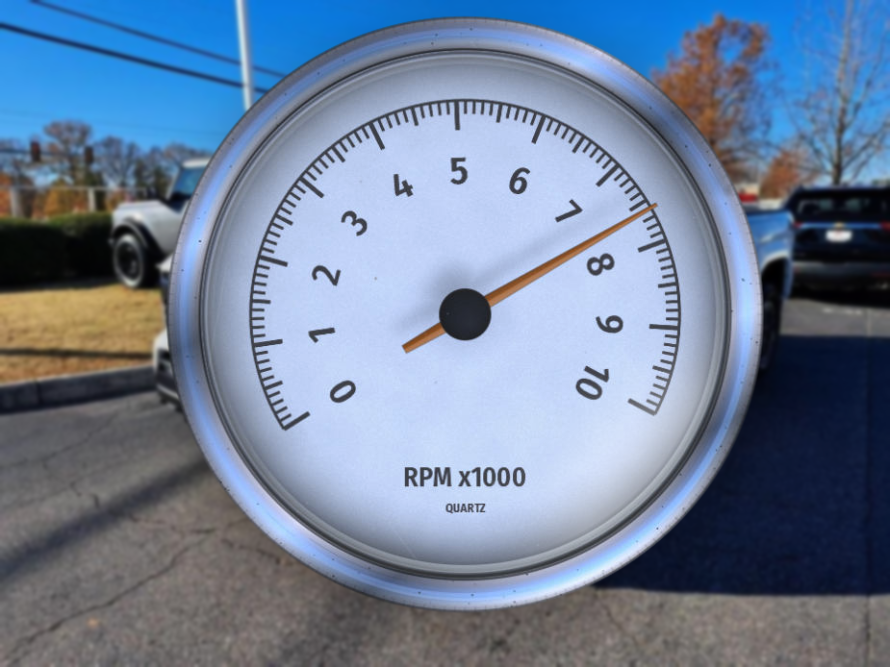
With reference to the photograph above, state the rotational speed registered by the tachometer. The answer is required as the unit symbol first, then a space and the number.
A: rpm 7600
